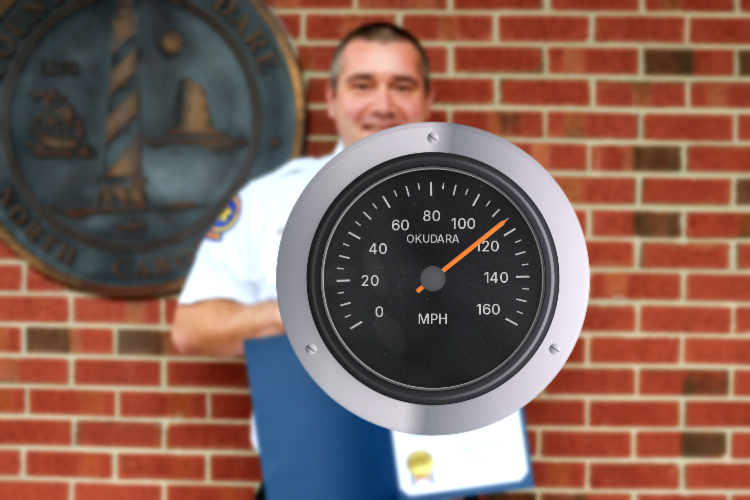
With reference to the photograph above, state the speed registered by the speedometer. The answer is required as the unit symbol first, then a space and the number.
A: mph 115
